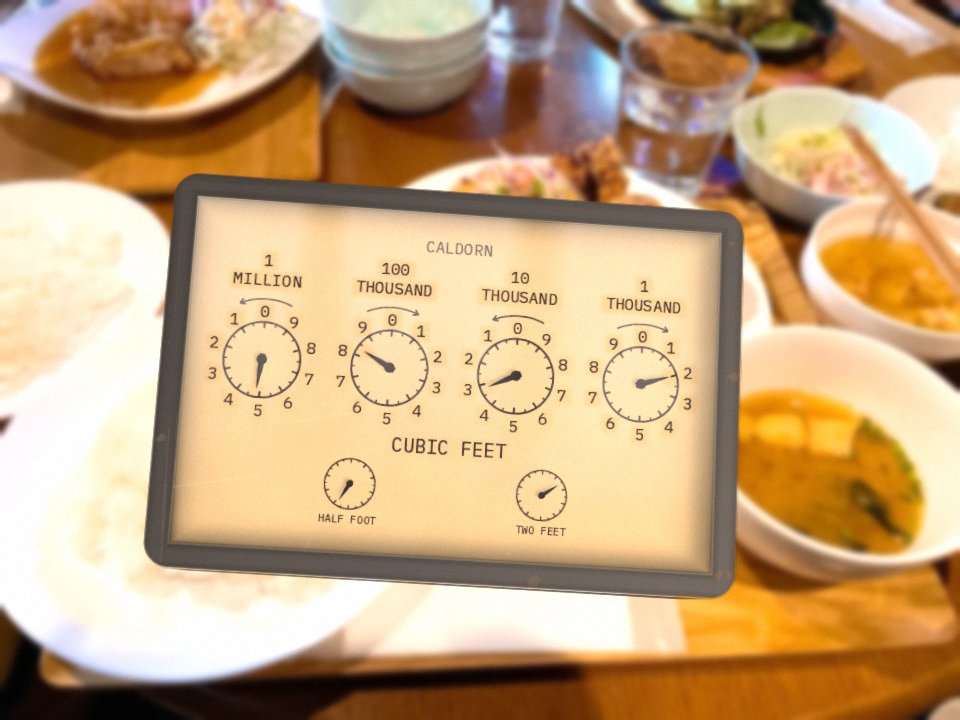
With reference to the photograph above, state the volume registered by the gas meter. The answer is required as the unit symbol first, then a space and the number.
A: ft³ 483200
